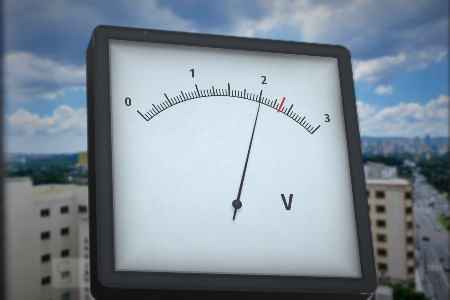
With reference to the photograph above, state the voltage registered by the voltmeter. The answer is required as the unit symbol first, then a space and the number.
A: V 2
